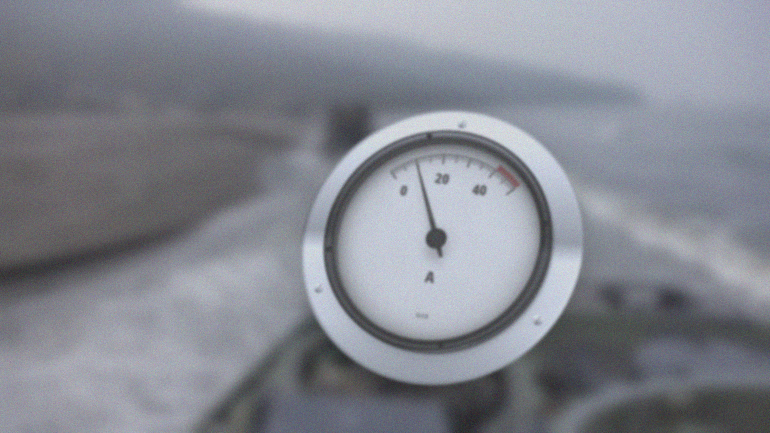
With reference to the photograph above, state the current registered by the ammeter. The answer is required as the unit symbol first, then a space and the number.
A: A 10
